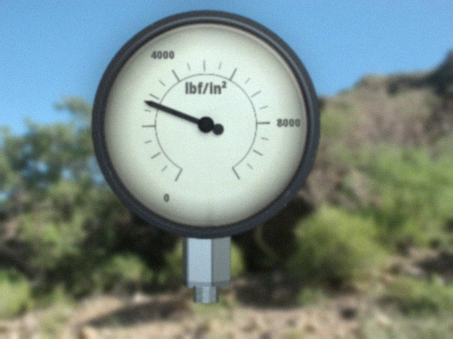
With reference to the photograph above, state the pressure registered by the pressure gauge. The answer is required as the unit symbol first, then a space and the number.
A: psi 2750
